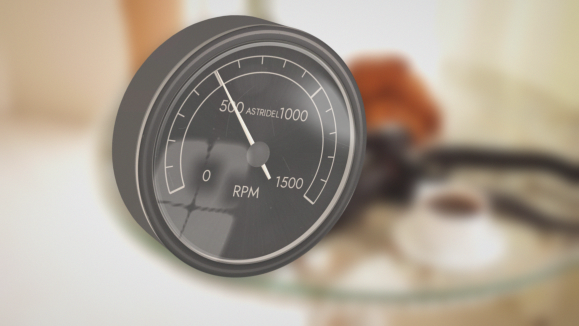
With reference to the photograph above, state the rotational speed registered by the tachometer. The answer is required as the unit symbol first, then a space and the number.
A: rpm 500
